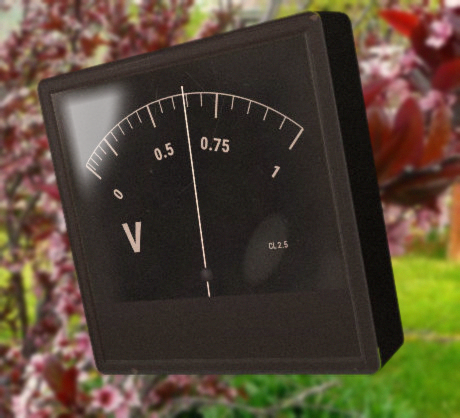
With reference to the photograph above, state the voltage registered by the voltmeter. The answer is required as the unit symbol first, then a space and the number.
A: V 0.65
